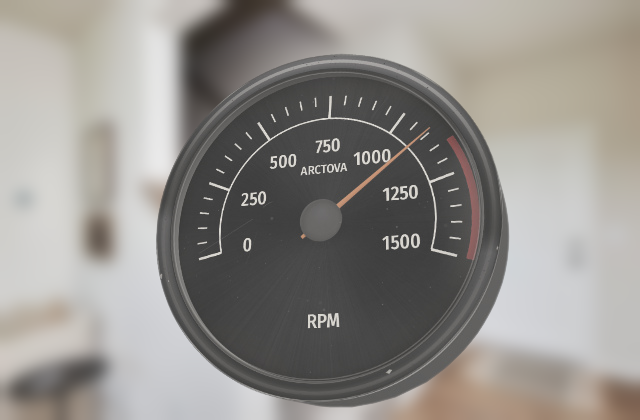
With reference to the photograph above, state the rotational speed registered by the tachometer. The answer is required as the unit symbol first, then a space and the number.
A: rpm 1100
